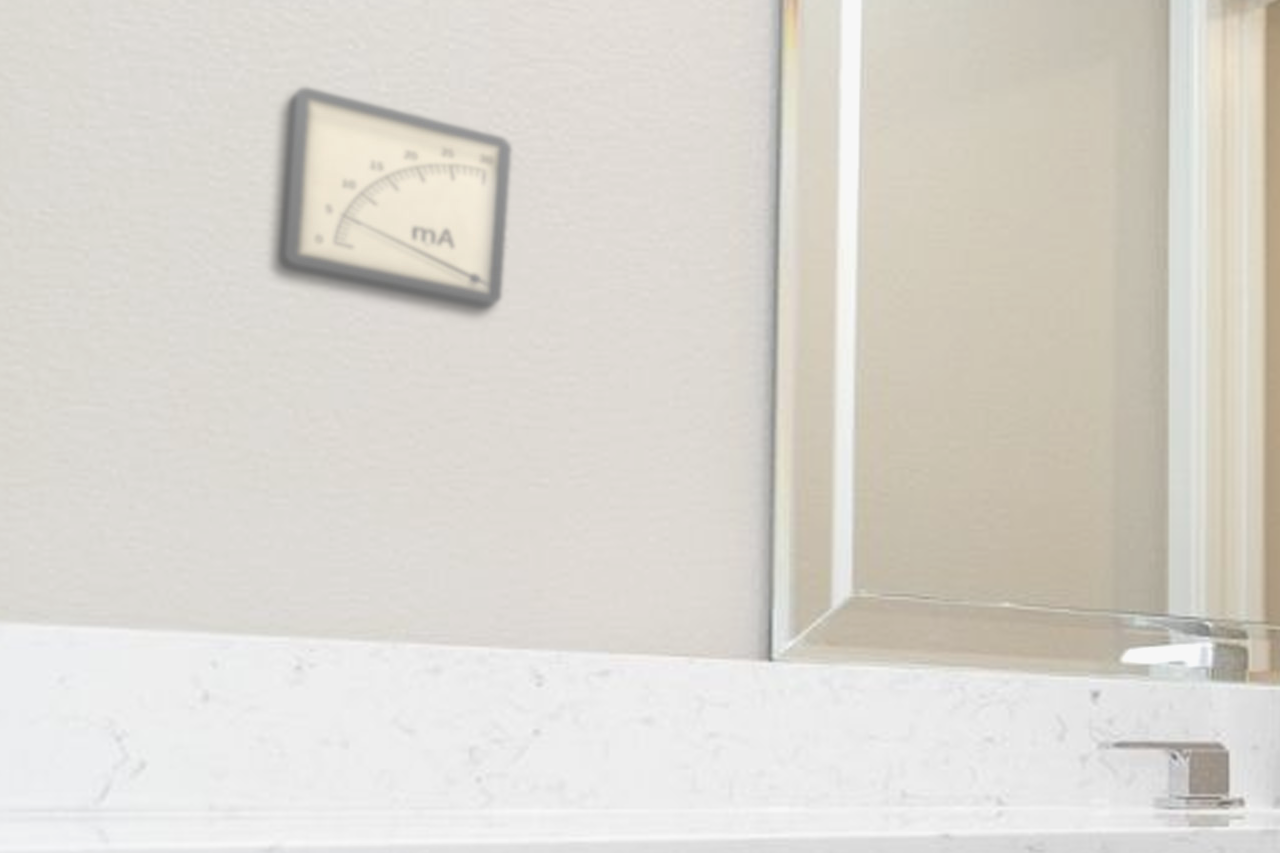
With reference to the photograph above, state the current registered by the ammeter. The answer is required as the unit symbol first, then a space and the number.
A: mA 5
